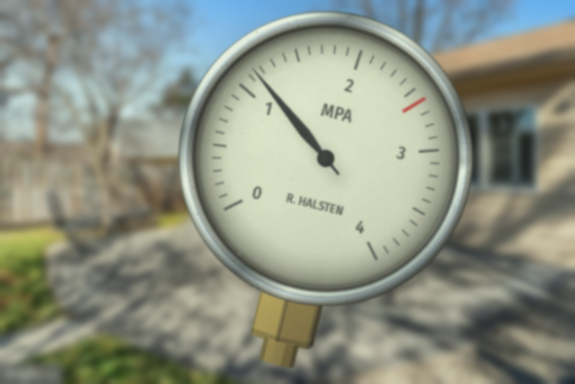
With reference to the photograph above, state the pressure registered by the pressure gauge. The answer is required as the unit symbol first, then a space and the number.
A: MPa 1.15
